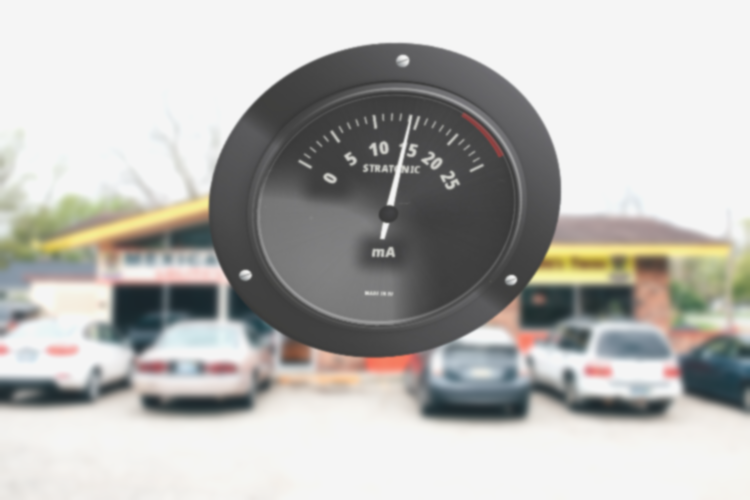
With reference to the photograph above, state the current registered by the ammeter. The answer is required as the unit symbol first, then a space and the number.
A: mA 14
